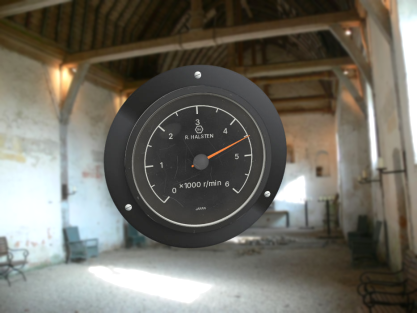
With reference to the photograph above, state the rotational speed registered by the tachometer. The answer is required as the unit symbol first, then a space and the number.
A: rpm 4500
